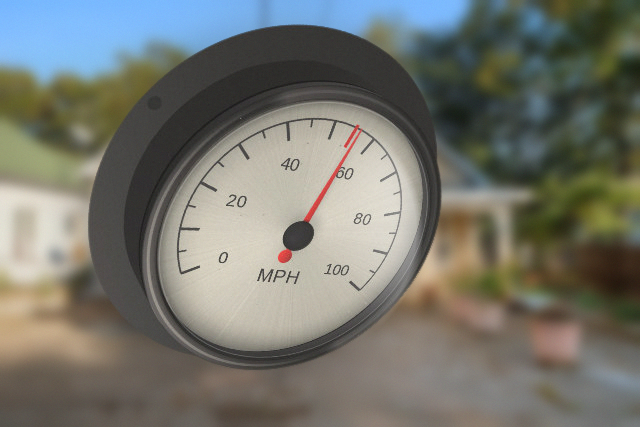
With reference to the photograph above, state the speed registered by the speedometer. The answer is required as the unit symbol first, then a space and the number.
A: mph 55
